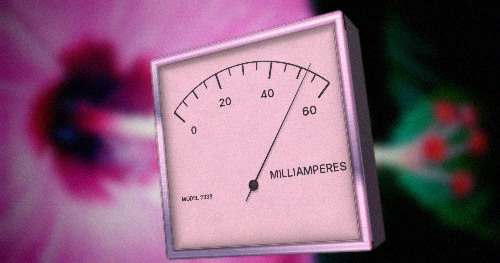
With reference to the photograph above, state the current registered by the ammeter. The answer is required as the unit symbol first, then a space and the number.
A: mA 52.5
